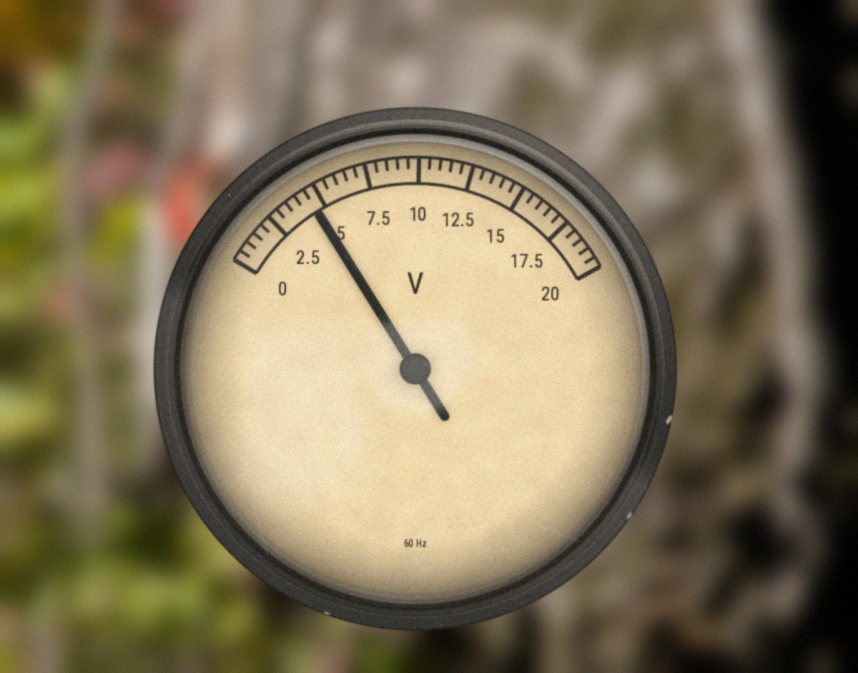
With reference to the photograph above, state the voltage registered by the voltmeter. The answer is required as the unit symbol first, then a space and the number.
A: V 4.5
